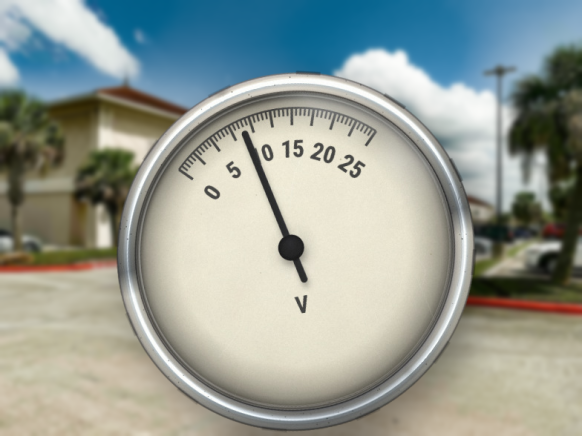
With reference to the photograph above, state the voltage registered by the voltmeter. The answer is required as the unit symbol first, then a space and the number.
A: V 9
